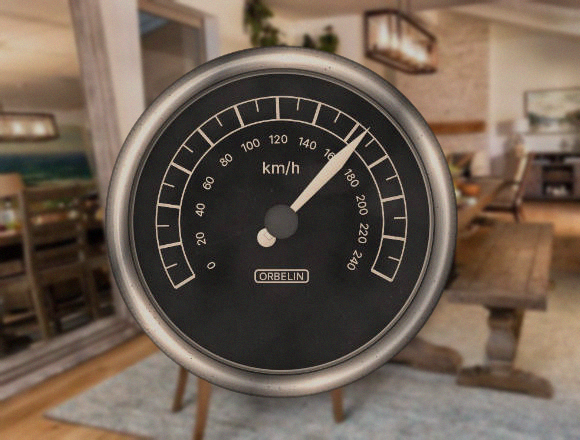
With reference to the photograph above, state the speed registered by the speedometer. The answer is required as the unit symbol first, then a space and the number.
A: km/h 165
